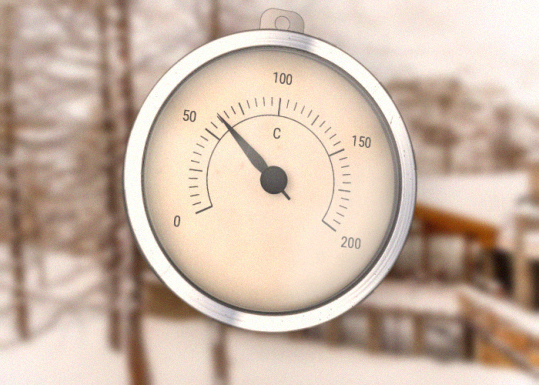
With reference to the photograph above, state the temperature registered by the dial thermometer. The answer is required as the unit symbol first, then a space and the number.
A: °C 60
